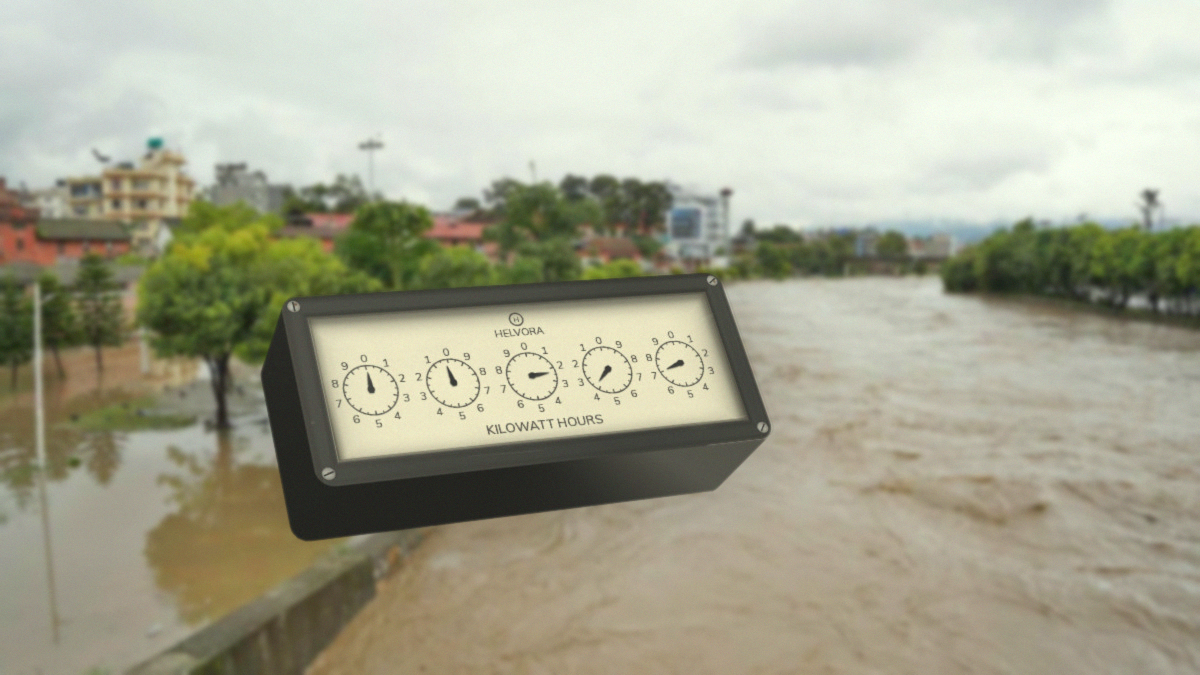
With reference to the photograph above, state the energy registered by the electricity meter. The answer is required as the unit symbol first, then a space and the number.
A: kWh 237
